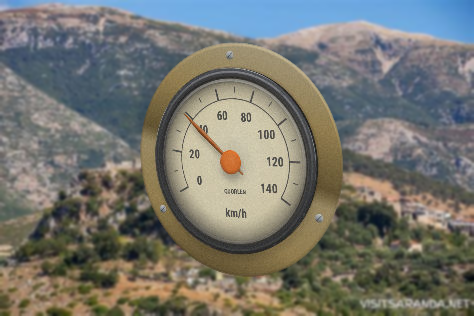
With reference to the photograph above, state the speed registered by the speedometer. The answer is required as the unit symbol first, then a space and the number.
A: km/h 40
